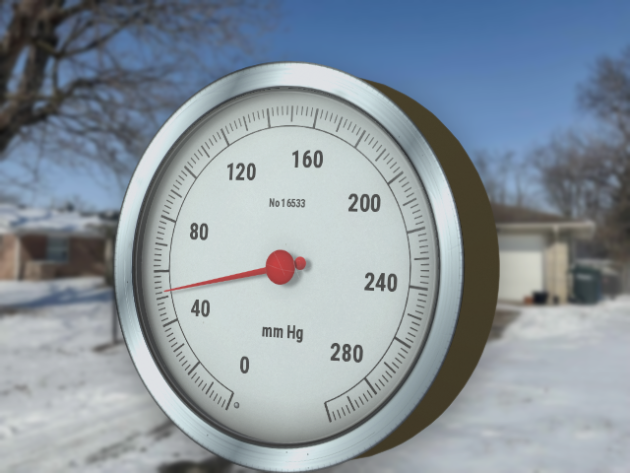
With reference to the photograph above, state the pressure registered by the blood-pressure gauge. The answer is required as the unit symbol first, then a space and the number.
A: mmHg 52
